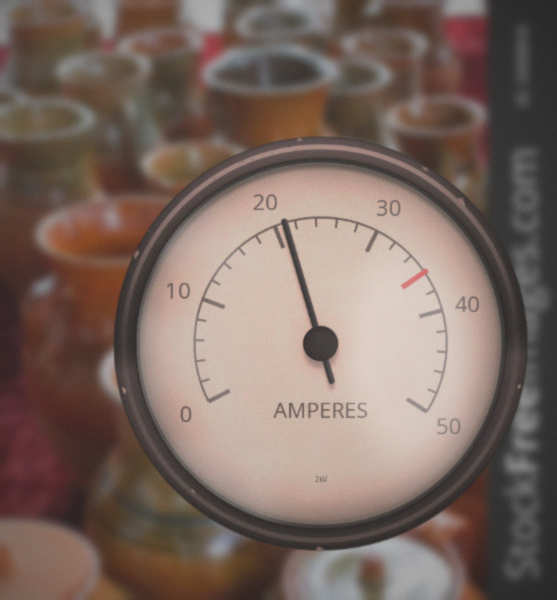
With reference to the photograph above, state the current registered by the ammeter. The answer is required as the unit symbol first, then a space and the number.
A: A 21
